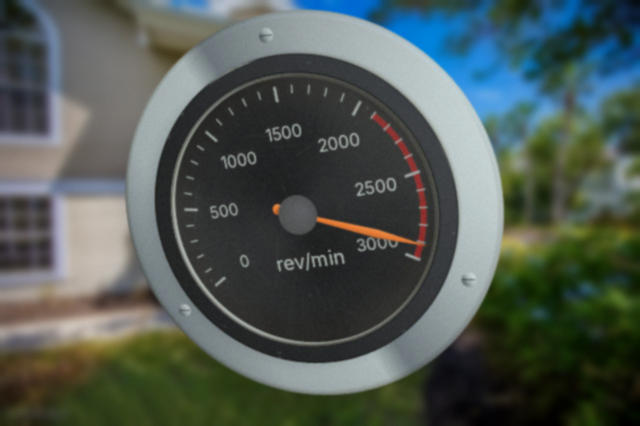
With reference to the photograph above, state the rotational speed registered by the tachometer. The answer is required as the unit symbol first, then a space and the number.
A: rpm 2900
